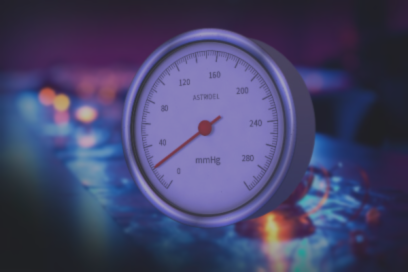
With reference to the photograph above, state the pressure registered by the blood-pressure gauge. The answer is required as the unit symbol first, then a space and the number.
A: mmHg 20
